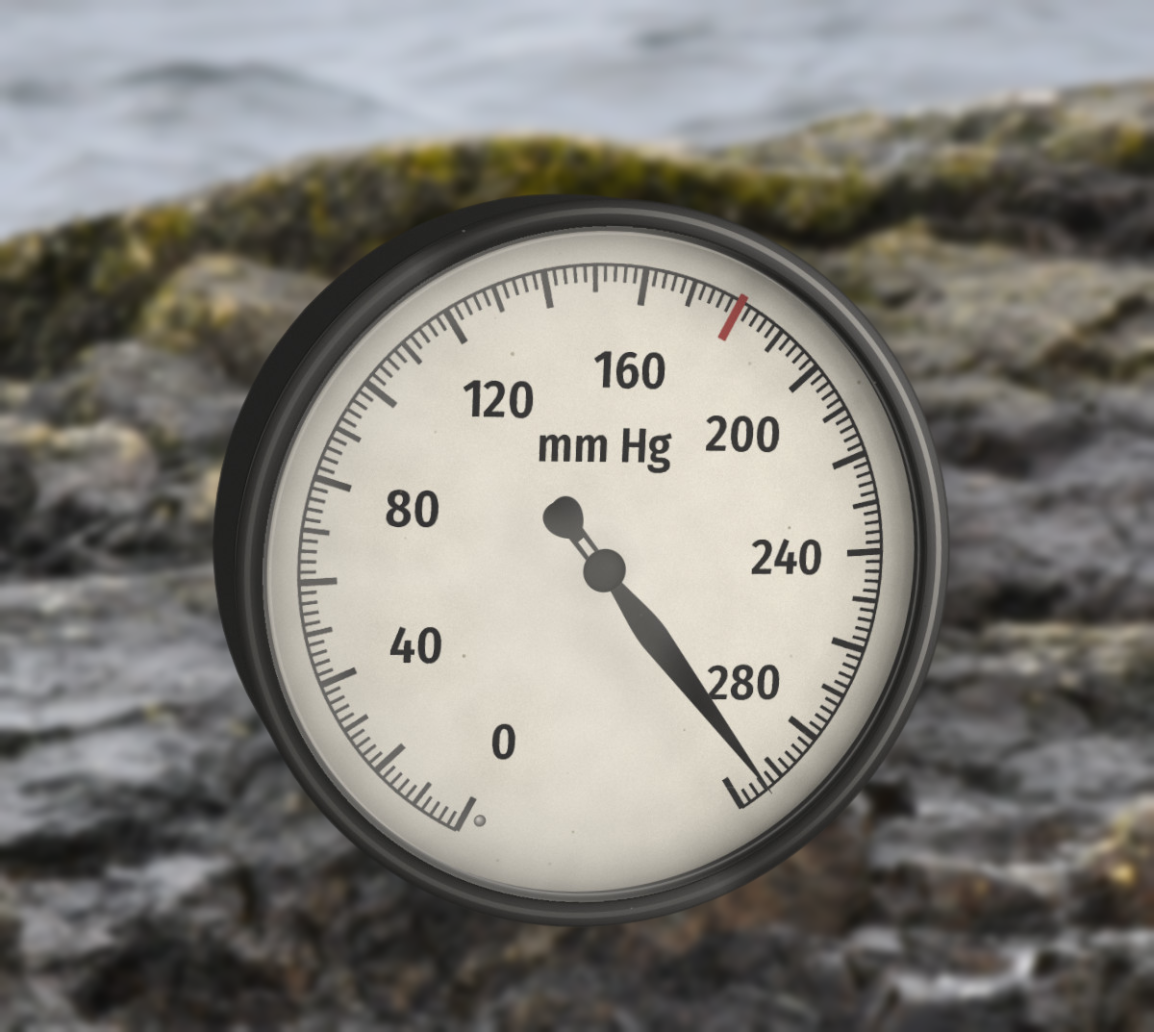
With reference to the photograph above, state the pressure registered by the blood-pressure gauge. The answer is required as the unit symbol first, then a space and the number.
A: mmHg 294
